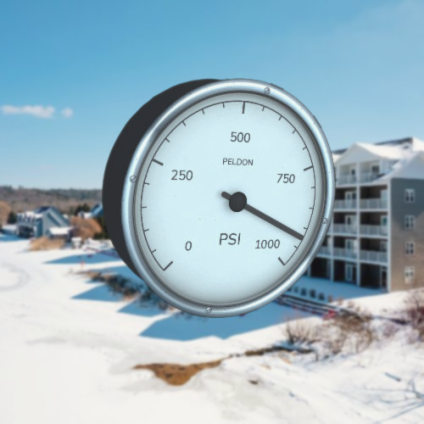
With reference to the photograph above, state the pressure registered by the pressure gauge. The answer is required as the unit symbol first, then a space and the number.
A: psi 925
